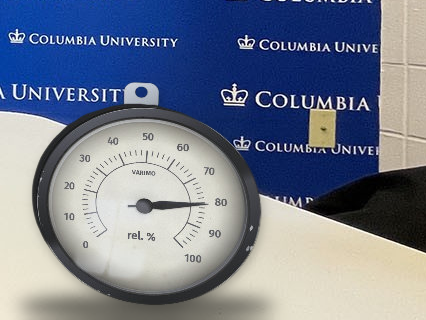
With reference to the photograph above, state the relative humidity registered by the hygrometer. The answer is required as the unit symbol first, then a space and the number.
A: % 80
